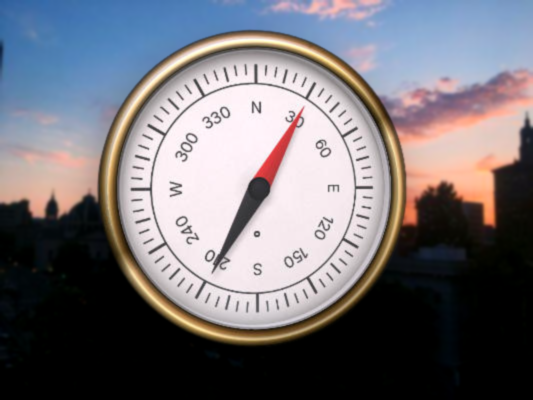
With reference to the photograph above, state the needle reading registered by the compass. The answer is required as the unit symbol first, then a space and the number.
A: ° 30
